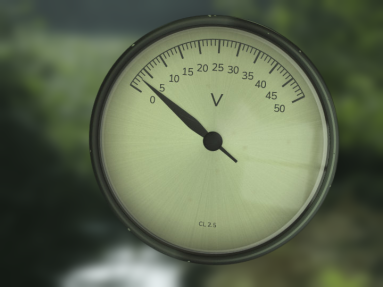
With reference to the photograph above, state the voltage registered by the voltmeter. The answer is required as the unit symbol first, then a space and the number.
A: V 3
